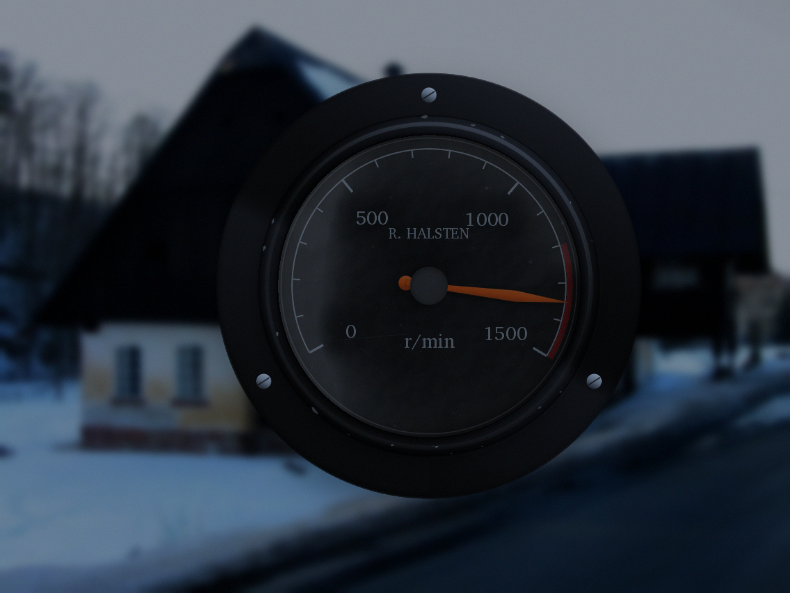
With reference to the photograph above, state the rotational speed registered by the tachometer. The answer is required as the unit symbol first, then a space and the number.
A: rpm 1350
